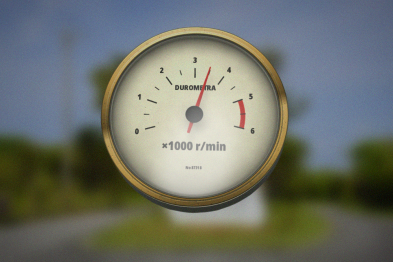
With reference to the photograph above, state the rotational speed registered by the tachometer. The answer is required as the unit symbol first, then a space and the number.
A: rpm 3500
